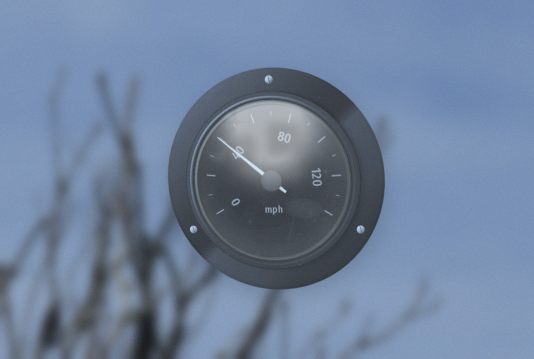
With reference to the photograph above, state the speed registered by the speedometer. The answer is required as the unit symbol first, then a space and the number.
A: mph 40
